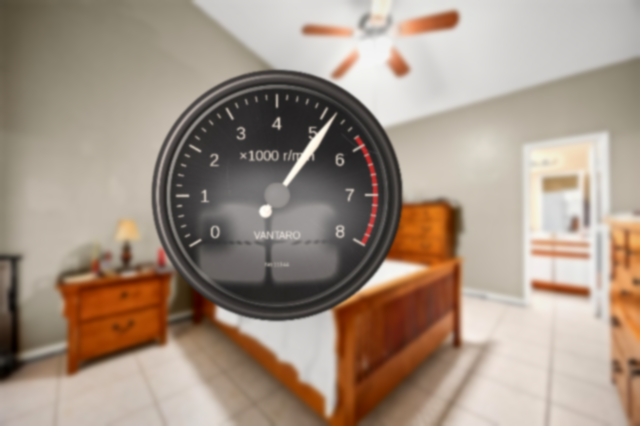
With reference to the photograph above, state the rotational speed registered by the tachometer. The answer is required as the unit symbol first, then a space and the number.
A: rpm 5200
